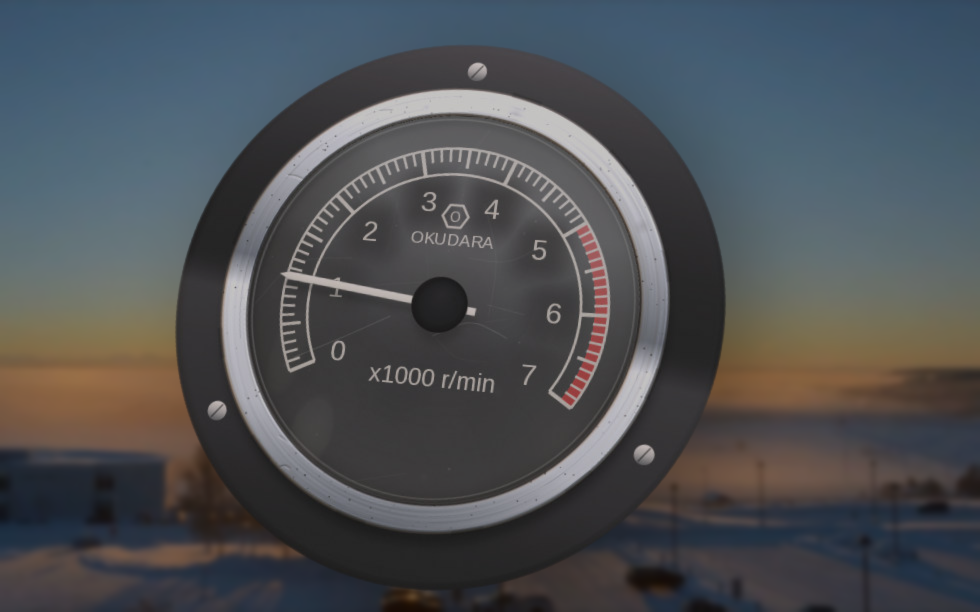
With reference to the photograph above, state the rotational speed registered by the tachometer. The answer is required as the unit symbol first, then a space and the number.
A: rpm 1000
